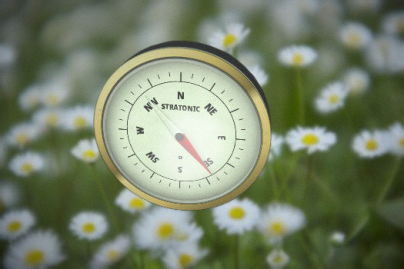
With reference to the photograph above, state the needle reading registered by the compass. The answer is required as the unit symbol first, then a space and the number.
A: ° 140
